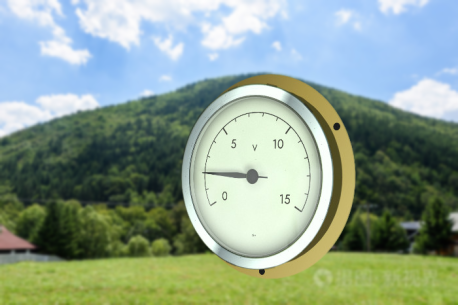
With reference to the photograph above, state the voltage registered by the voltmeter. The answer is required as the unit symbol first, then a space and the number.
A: V 2
